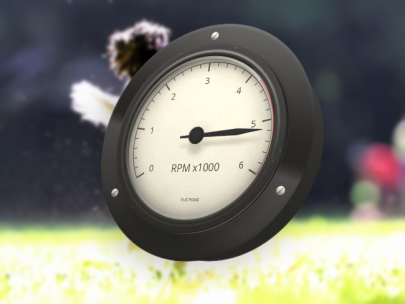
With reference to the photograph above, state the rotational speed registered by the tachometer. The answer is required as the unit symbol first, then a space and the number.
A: rpm 5200
